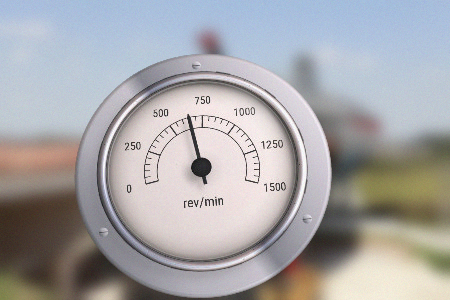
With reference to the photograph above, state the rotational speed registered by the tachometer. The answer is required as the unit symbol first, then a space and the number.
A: rpm 650
